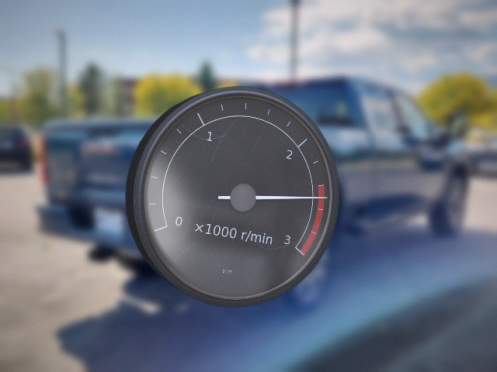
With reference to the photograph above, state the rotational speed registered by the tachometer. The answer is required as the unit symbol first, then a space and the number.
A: rpm 2500
